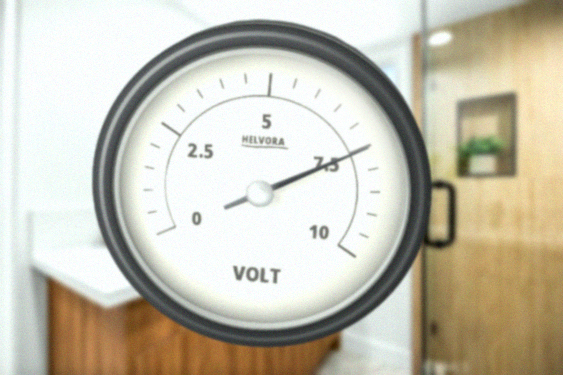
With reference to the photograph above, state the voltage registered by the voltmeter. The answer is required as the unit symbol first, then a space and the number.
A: V 7.5
